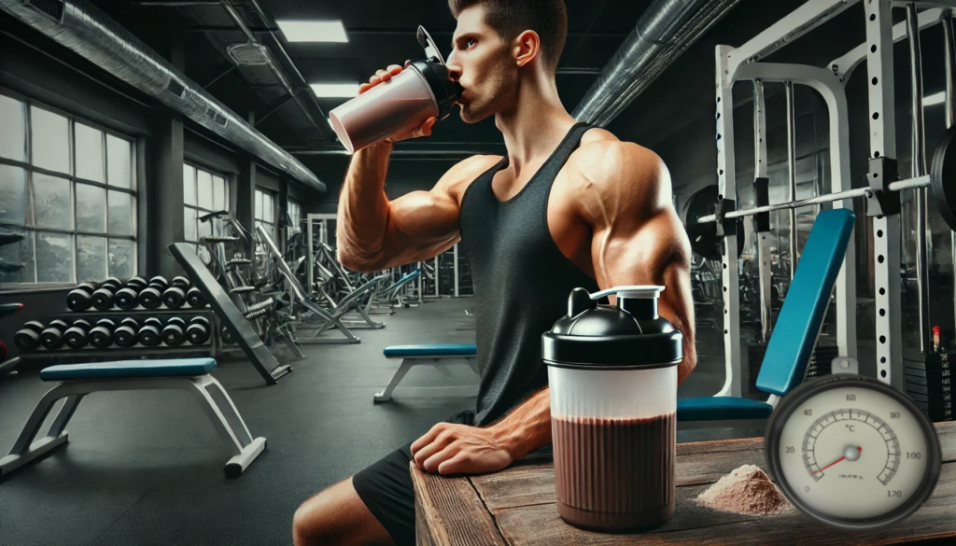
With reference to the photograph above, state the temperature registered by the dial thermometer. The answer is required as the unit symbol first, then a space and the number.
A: °C 5
